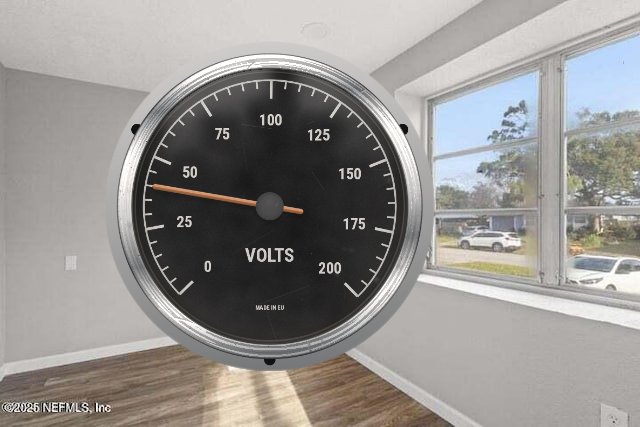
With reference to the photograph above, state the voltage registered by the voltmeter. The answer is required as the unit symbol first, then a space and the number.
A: V 40
